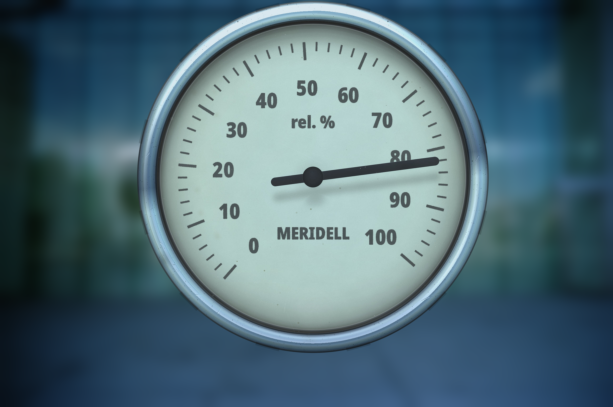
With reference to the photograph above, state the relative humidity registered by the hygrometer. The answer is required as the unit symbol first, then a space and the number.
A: % 82
